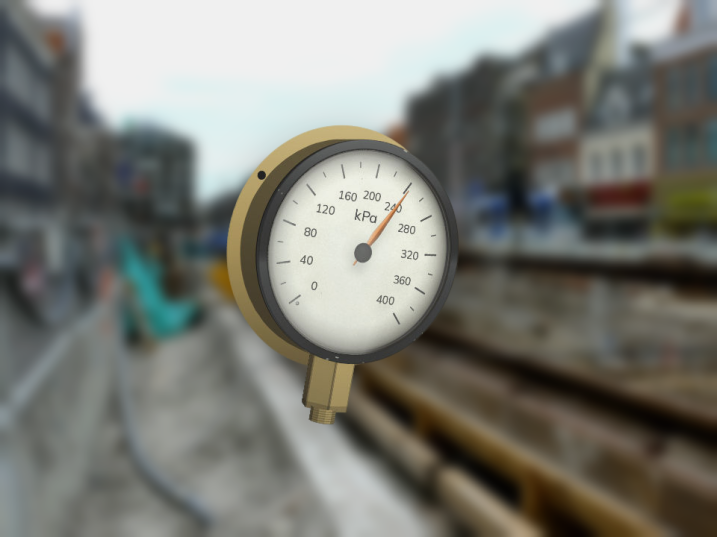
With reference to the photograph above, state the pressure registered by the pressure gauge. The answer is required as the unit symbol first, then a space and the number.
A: kPa 240
